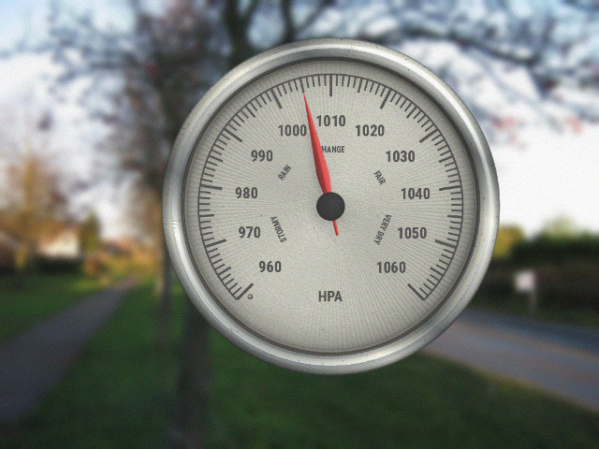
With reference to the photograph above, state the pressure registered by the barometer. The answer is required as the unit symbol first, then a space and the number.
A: hPa 1005
